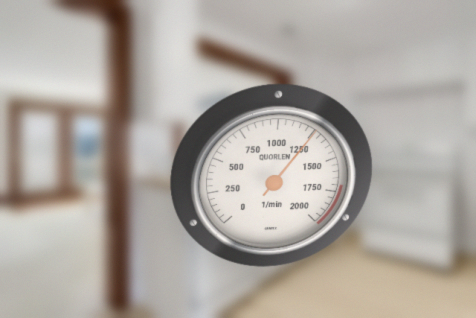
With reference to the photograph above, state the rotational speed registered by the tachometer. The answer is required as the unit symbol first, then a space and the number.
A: rpm 1250
